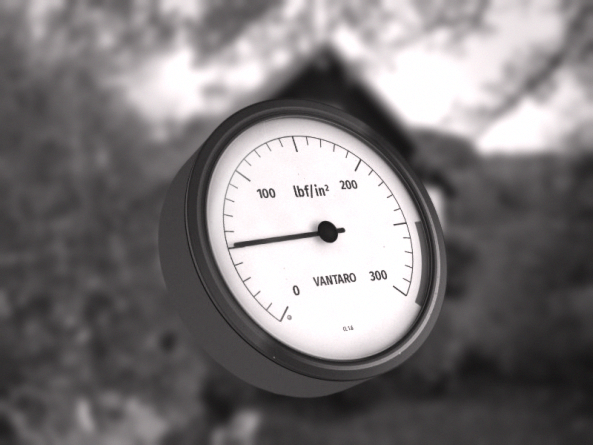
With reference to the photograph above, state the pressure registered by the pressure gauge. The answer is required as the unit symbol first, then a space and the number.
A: psi 50
